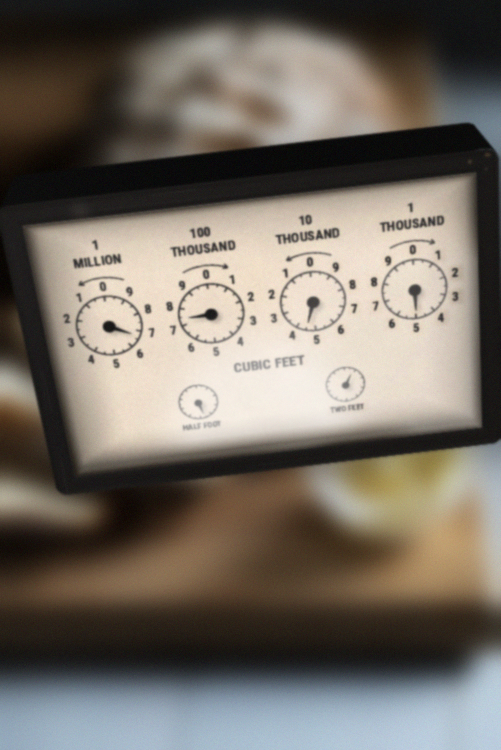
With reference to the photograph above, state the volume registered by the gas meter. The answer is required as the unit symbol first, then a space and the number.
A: ft³ 674500
